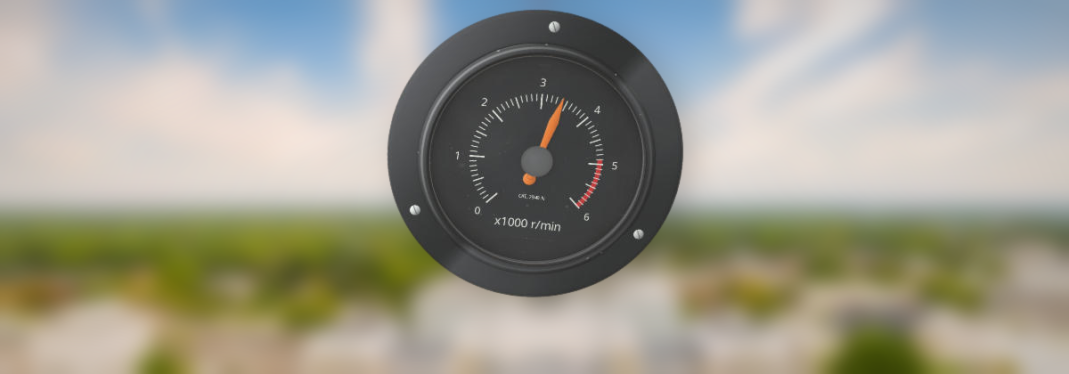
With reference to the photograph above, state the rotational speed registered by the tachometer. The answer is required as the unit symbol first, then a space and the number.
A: rpm 3400
